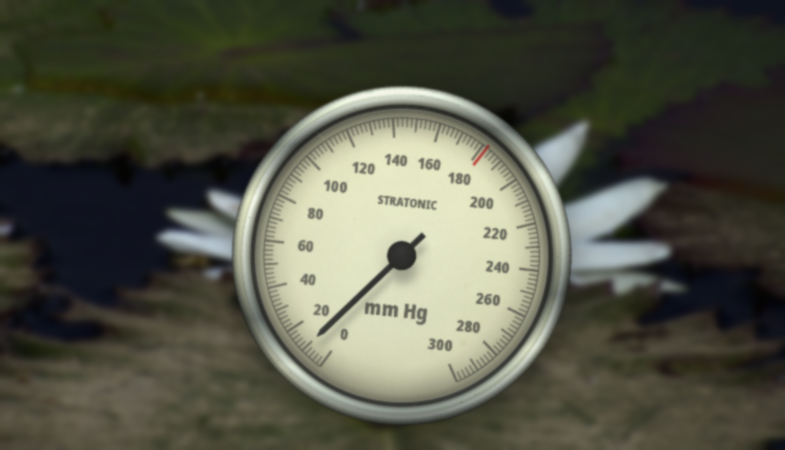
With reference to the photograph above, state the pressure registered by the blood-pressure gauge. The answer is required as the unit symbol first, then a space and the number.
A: mmHg 10
